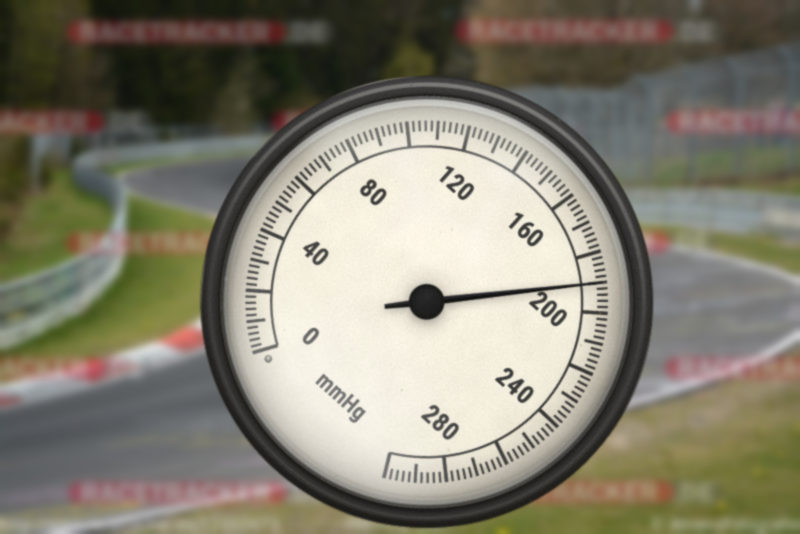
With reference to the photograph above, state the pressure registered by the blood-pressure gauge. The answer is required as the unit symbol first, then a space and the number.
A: mmHg 190
